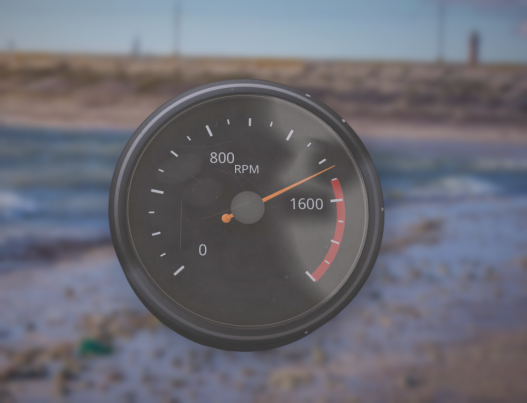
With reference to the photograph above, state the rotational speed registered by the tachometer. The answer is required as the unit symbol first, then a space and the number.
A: rpm 1450
